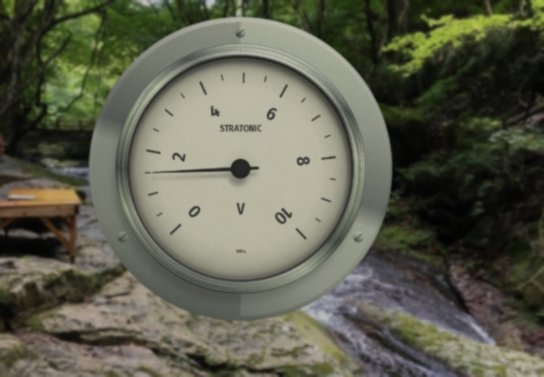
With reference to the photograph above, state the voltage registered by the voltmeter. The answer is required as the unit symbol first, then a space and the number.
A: V 1.5
